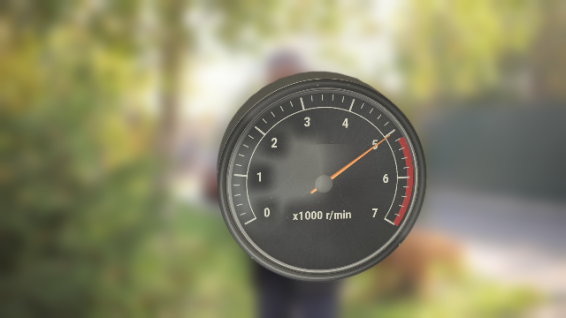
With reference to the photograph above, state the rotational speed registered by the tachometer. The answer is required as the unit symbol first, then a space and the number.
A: rpm 5000
